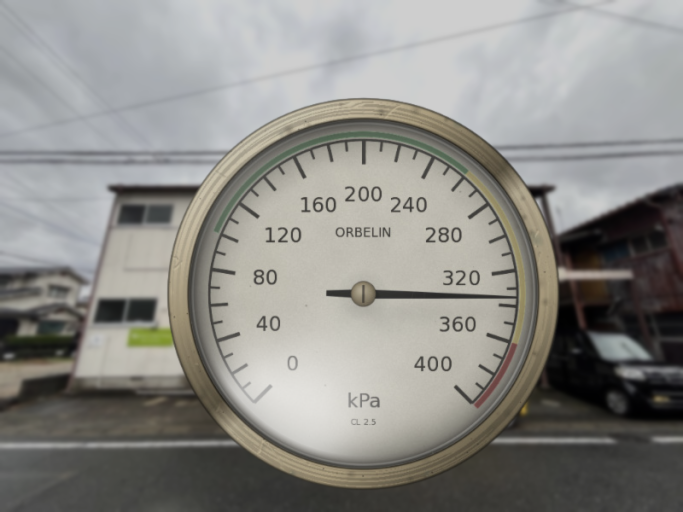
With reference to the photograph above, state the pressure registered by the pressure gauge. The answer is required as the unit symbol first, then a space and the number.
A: kPa 335
